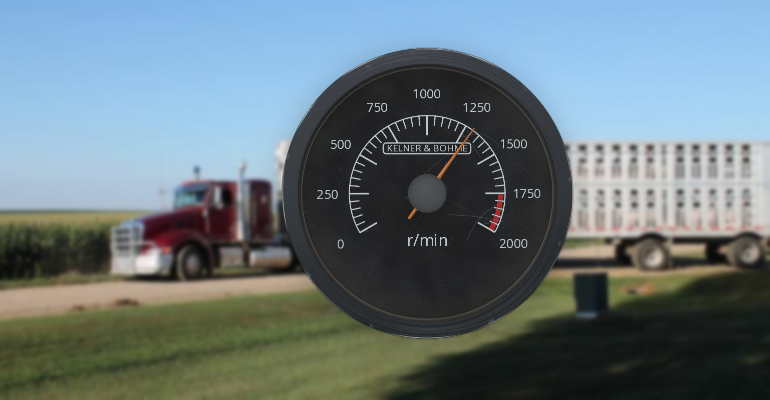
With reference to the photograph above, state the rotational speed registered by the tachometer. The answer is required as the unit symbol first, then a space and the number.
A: rpm 1300
